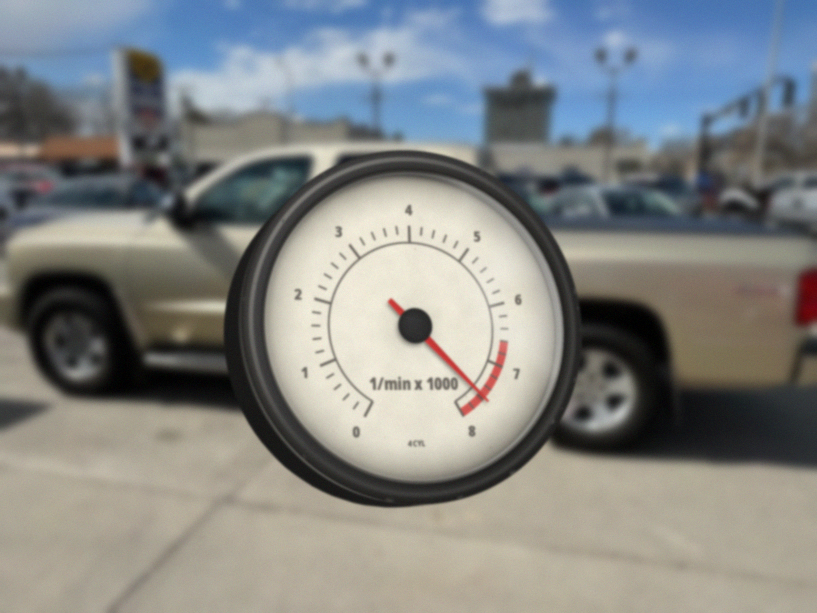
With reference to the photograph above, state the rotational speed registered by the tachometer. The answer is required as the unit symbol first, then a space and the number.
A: rpm 7600
